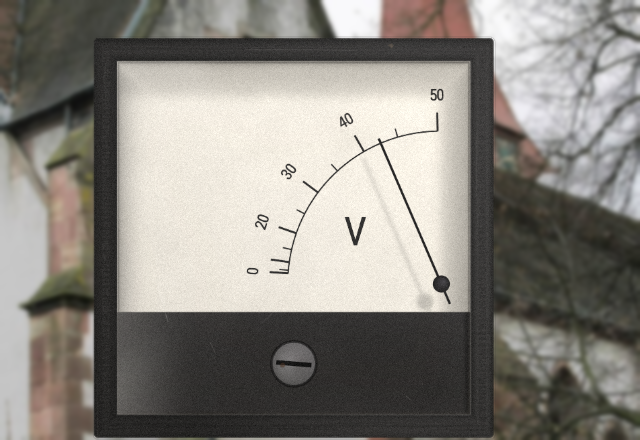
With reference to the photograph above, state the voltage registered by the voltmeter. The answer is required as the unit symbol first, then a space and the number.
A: V 42.5
